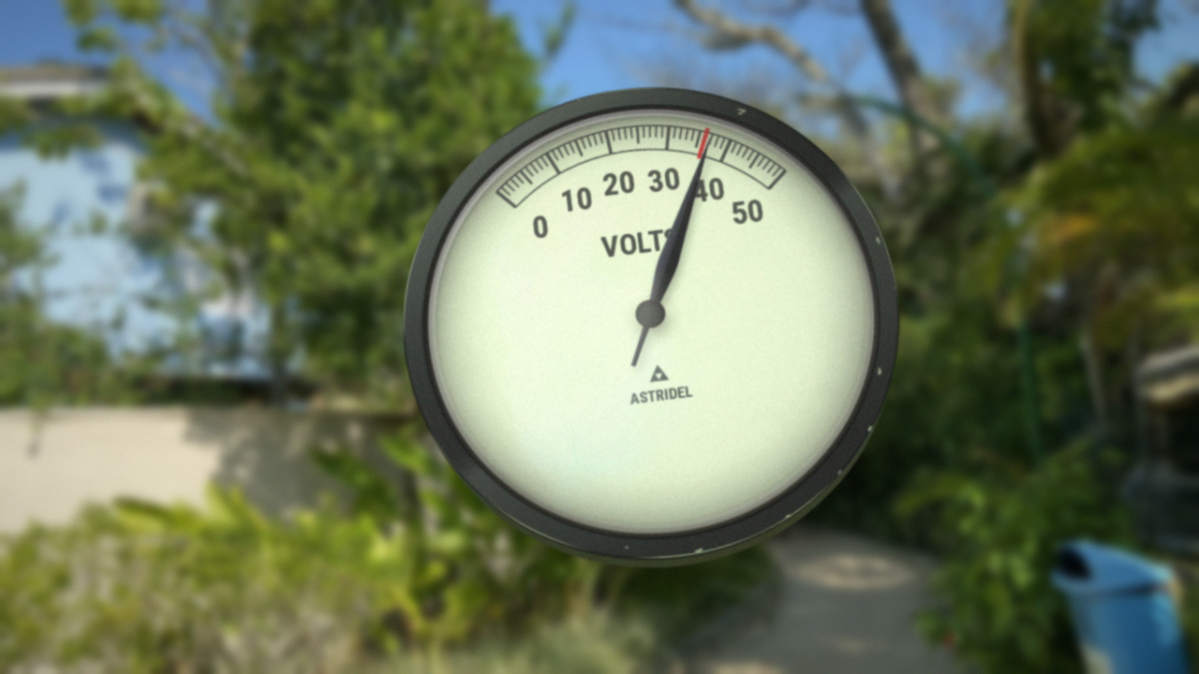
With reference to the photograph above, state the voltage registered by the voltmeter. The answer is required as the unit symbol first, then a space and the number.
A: V 37
